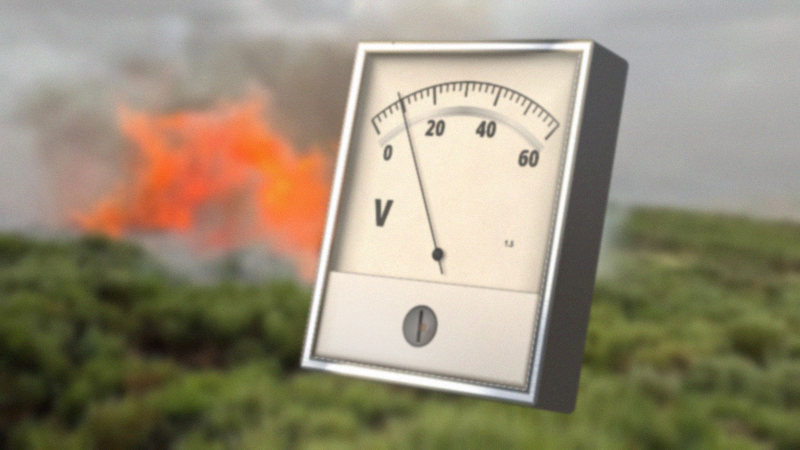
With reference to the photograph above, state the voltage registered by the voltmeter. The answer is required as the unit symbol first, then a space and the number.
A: V 10
